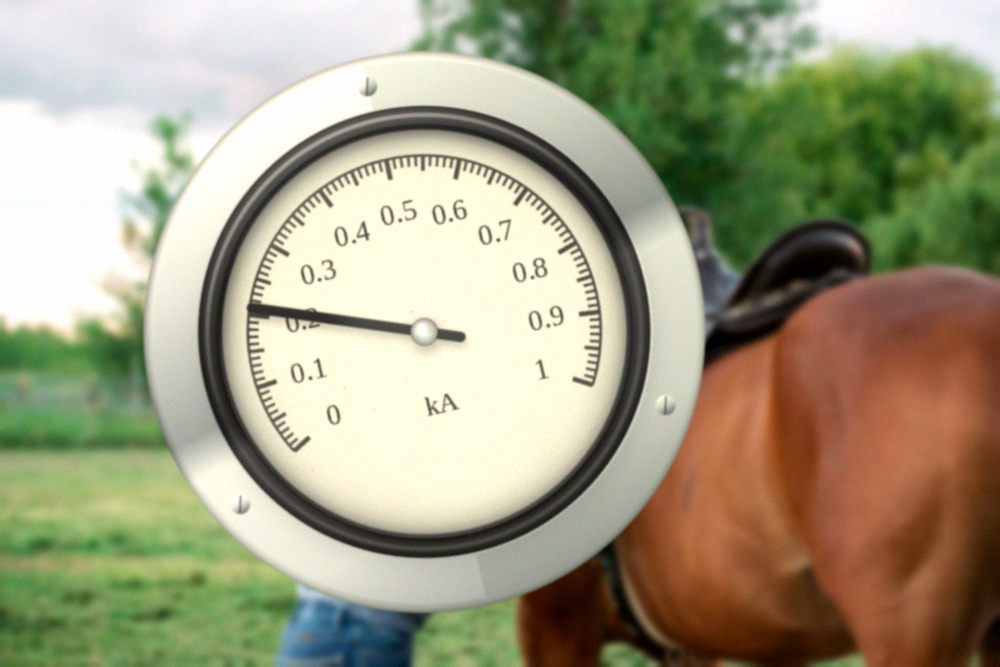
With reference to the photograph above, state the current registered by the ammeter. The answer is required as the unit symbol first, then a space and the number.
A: kA 0.21
